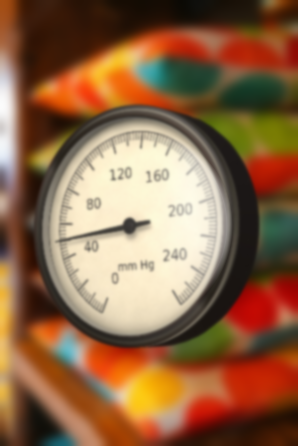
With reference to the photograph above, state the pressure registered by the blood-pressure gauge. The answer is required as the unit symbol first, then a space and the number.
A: mmHg 50
